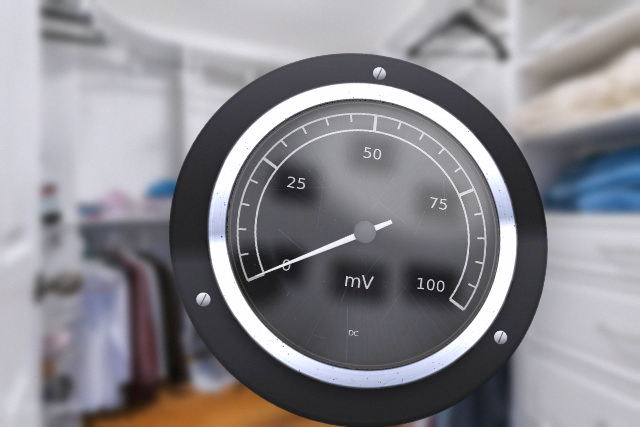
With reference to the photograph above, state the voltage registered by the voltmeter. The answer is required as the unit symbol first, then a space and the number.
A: mV 0
